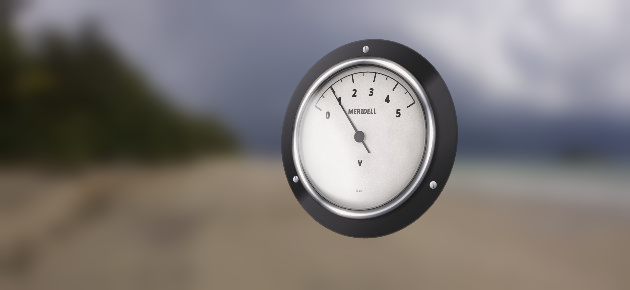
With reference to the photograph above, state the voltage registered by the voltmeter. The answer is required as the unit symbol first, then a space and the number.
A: V 1
